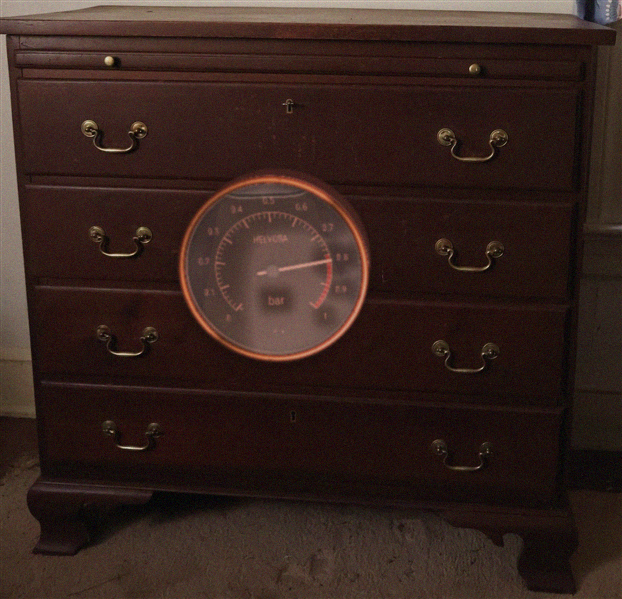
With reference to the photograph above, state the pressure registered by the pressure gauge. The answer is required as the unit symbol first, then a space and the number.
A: bar 0.8
